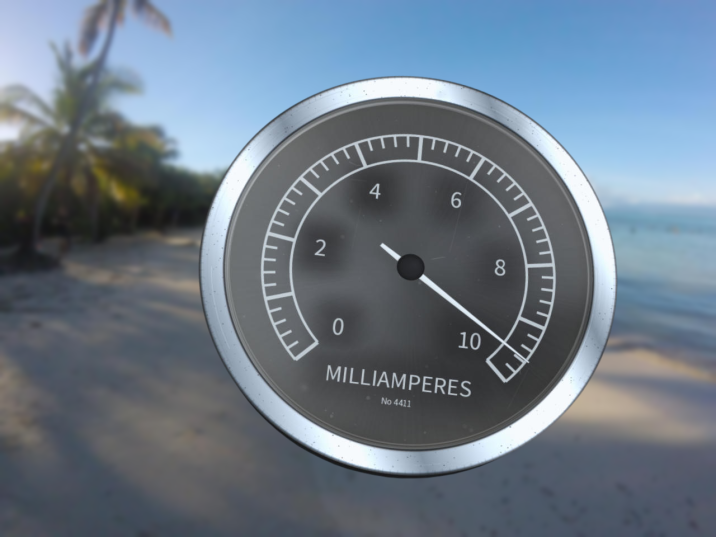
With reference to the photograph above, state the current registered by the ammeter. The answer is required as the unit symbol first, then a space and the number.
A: mA 9.6
